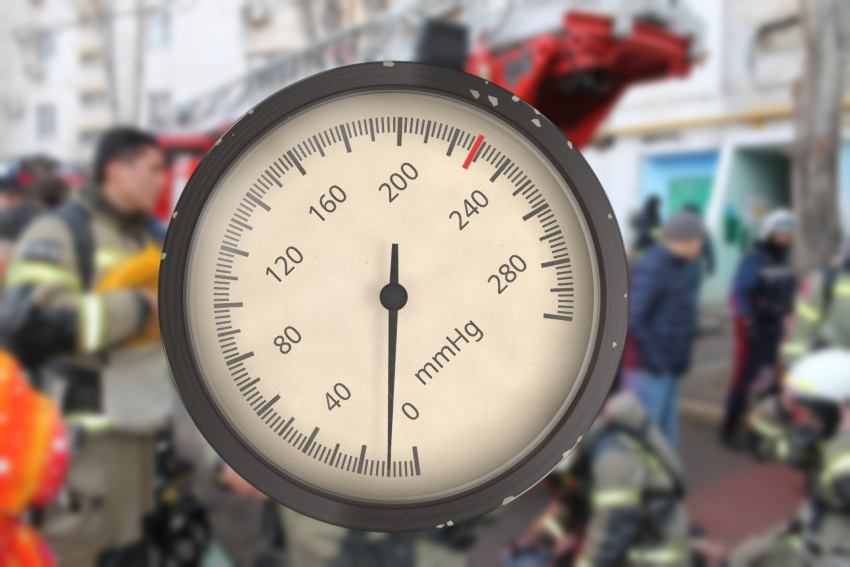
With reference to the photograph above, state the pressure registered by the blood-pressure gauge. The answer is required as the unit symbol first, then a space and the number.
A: mmHg 10
